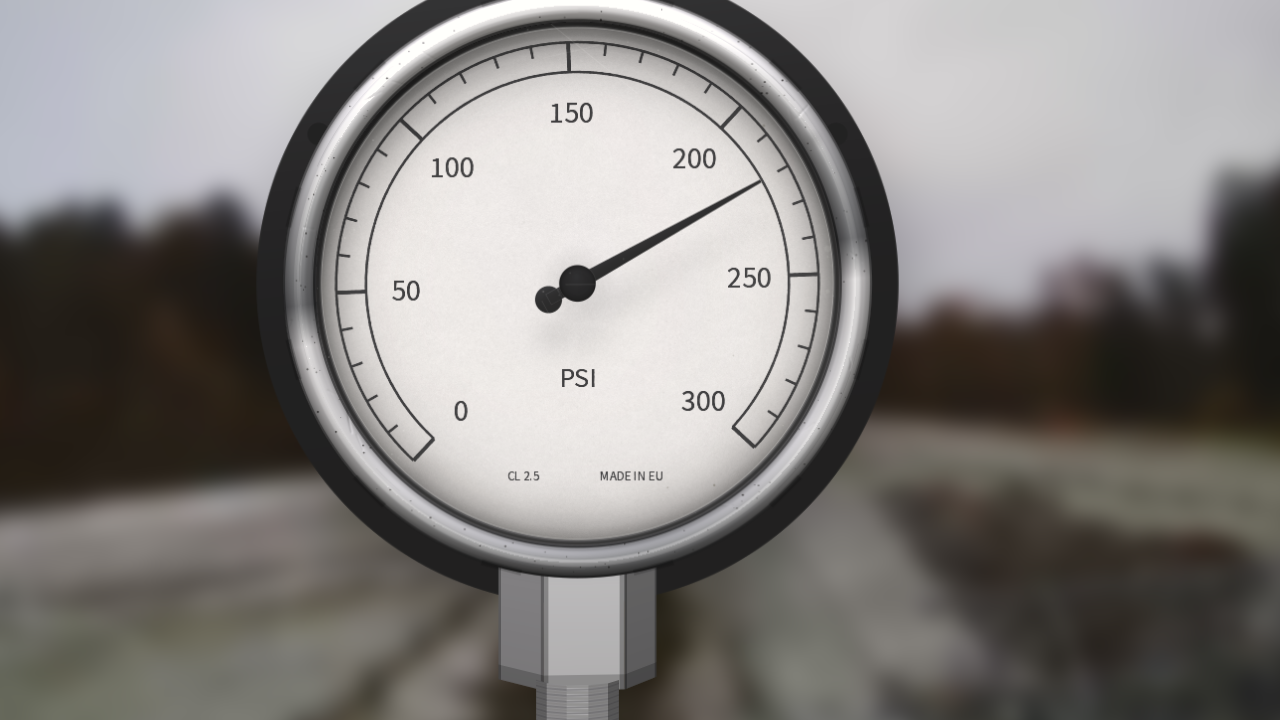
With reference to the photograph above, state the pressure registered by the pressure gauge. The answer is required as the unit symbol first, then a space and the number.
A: psi 220
